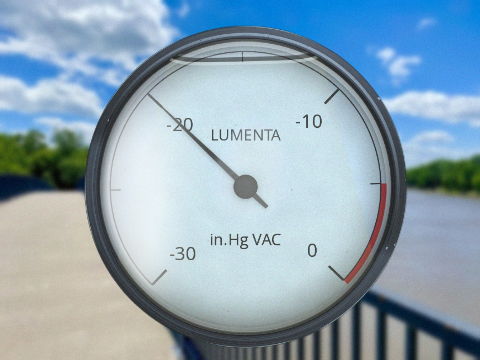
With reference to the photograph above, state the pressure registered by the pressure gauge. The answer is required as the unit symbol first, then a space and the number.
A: inHg -20
